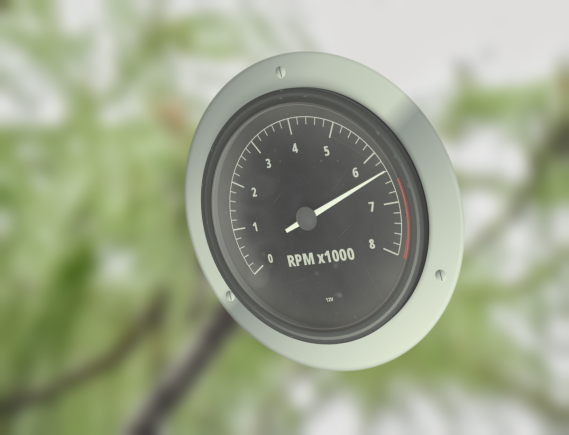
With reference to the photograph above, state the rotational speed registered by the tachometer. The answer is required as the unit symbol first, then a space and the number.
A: rpm 6400
